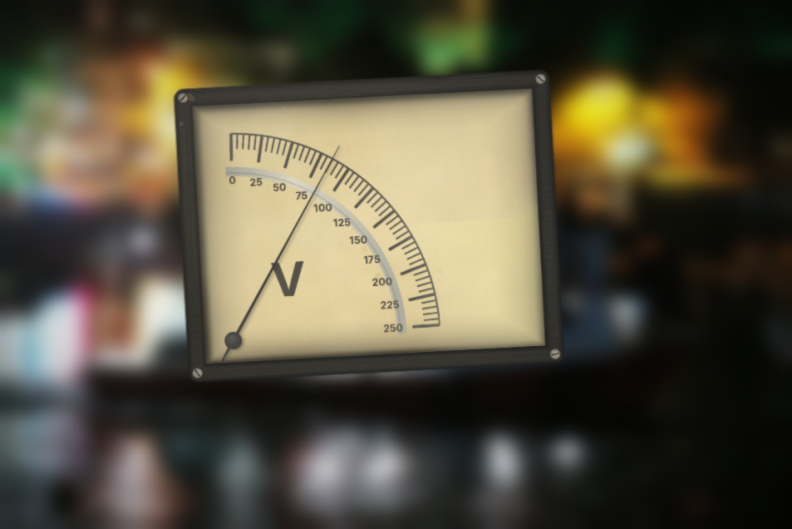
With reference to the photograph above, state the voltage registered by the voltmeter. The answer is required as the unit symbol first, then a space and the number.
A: V 85
